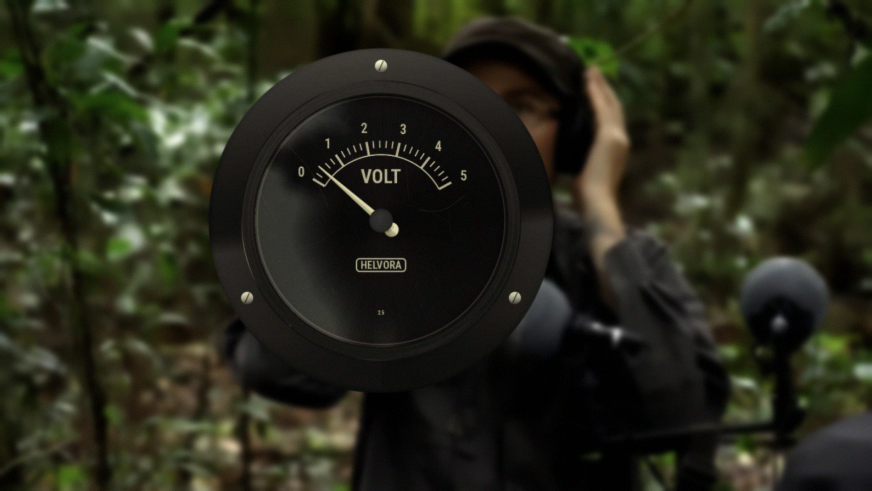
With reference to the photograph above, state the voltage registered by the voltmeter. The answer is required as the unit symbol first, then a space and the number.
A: V 0.4
